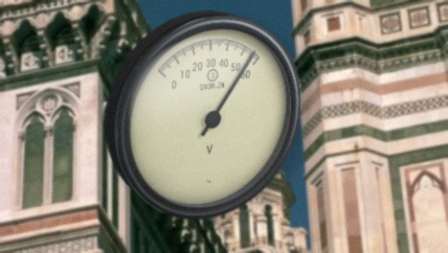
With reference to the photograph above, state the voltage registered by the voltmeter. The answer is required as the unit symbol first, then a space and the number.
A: V 55
